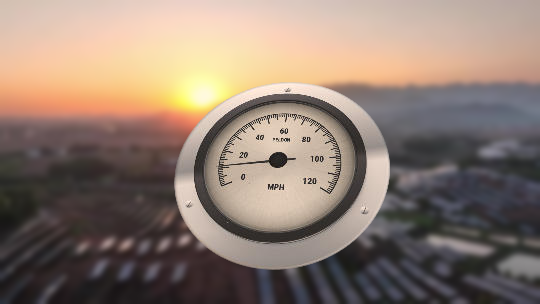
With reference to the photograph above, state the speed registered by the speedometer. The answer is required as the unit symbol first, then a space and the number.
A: mph 10
